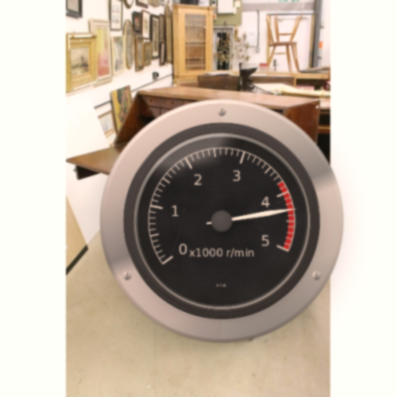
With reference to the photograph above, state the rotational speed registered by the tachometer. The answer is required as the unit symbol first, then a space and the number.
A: rpm 4300
